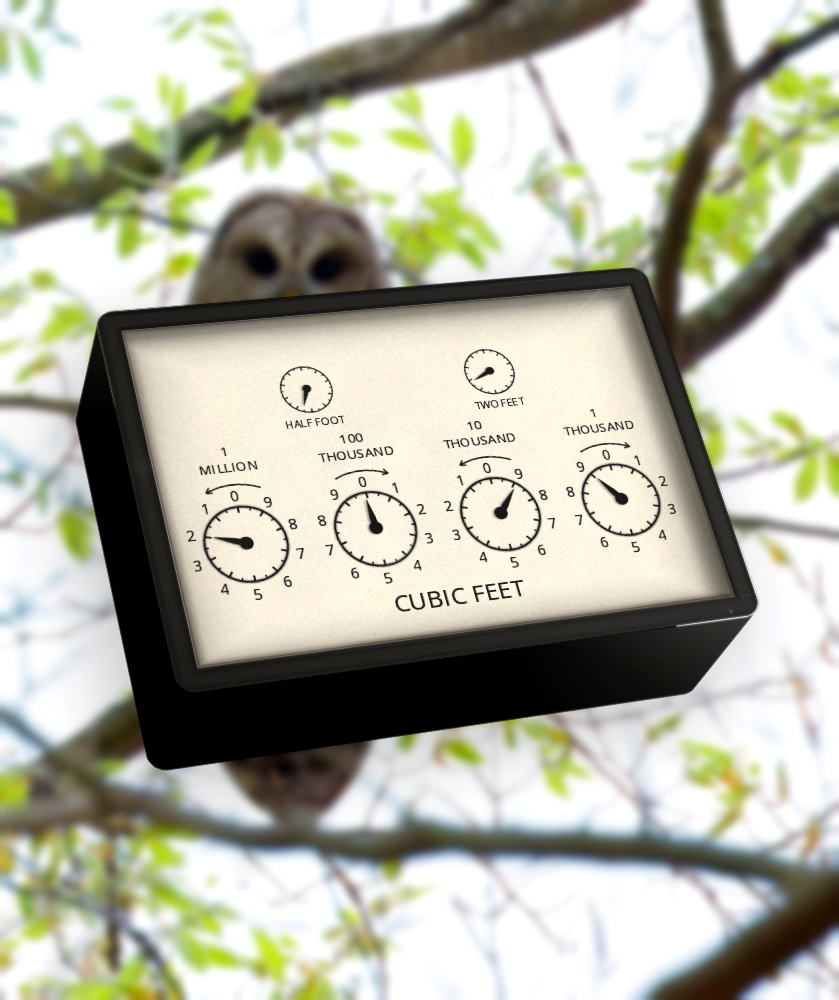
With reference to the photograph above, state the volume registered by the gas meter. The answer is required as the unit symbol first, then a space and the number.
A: ft³ 198900
